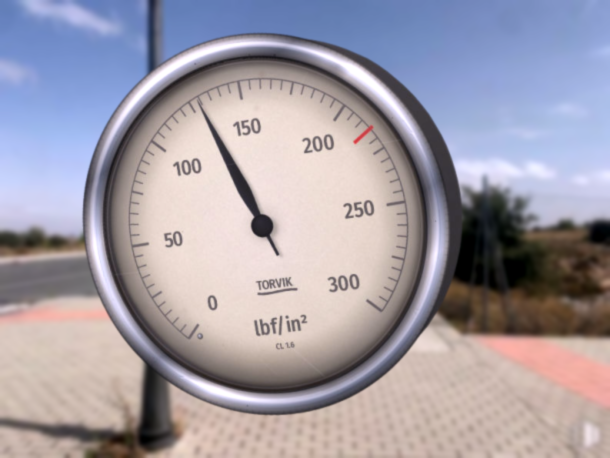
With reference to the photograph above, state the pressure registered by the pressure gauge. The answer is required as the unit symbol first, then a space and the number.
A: psi 130
